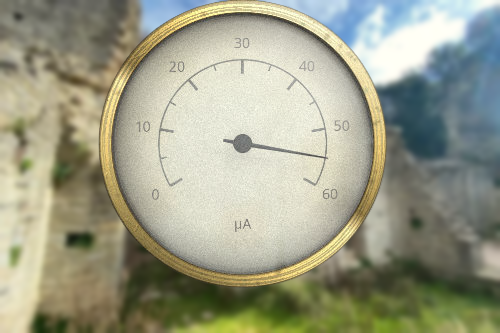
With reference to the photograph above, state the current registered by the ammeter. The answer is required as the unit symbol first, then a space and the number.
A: µA 55
